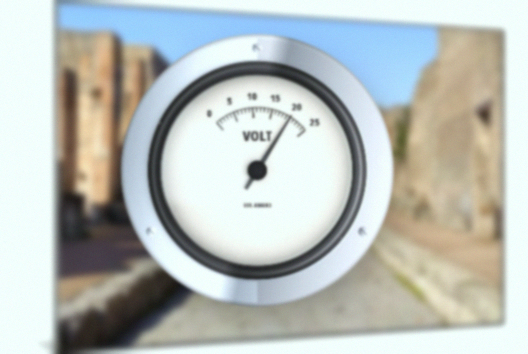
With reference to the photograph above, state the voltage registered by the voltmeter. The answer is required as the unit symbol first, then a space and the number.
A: V 20
